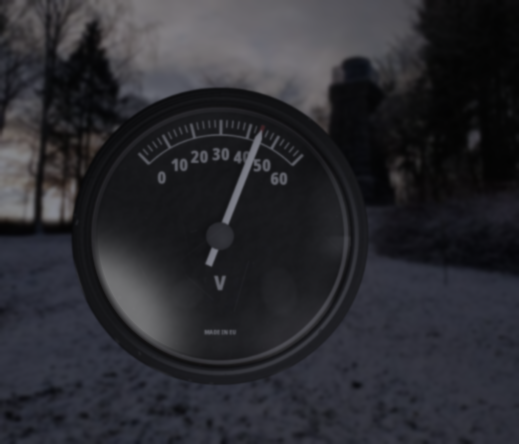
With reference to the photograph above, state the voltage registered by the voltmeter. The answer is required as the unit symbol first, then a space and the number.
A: V 44
